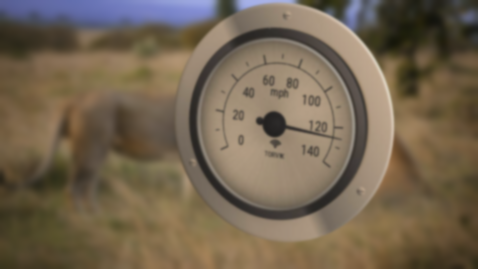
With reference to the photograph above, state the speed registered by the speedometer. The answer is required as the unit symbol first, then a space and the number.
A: mph 125
